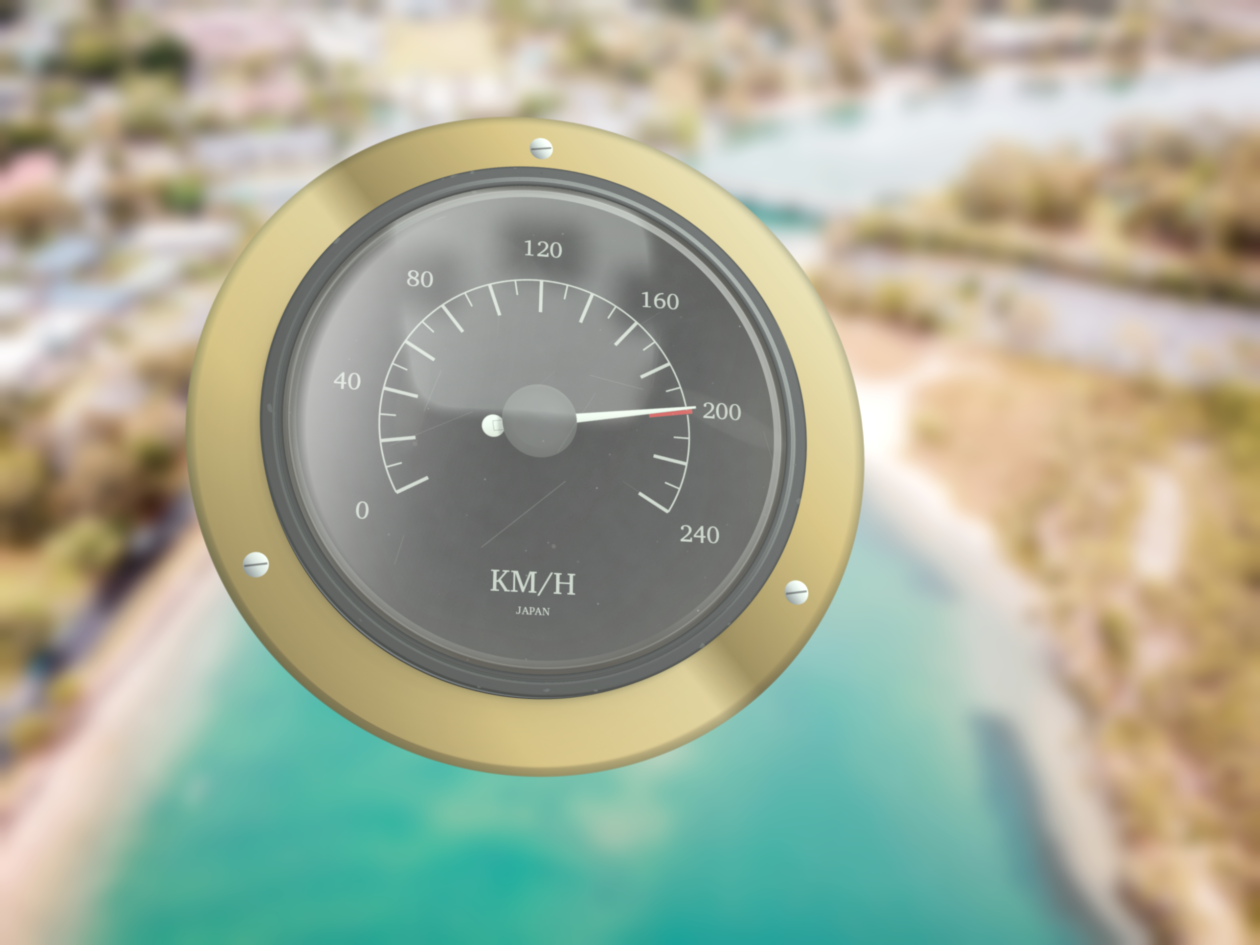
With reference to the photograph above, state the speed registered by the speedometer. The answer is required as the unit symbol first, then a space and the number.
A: km/h 200
